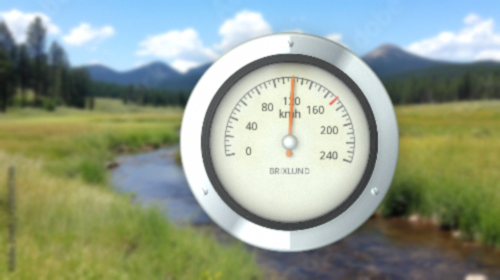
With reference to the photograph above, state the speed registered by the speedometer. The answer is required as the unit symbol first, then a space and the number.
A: km/h 120
